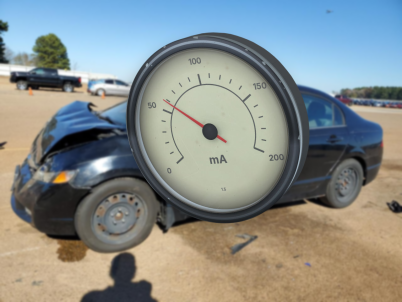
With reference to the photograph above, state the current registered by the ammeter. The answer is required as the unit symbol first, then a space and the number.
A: mA 60
